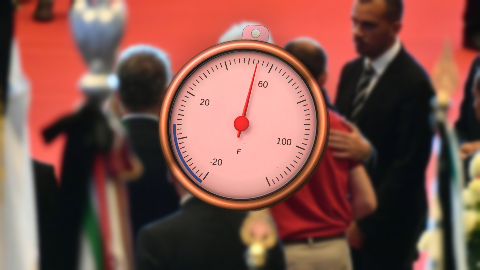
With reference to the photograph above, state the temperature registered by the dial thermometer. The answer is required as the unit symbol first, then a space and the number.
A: °F 54
